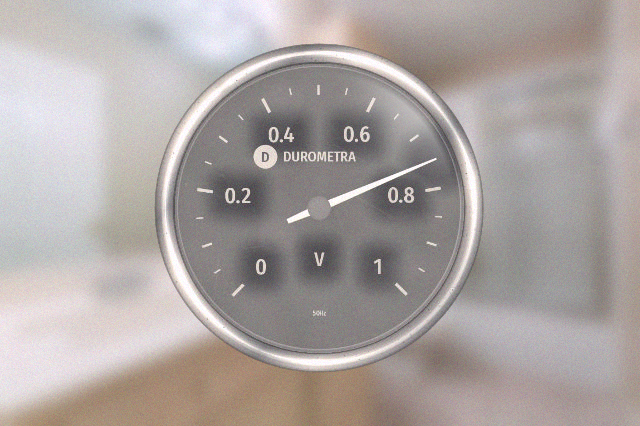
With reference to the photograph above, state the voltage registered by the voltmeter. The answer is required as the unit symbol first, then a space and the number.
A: V 0.75
